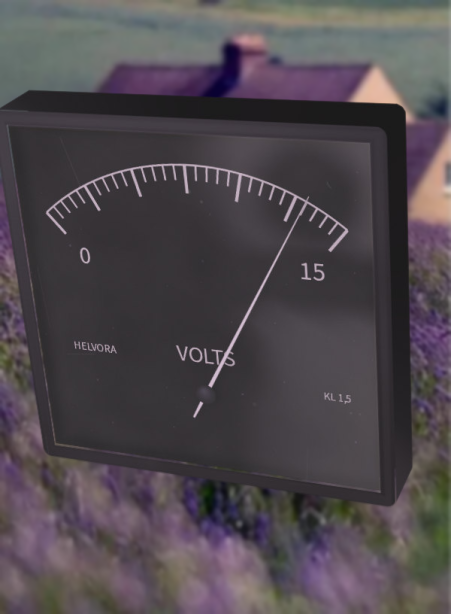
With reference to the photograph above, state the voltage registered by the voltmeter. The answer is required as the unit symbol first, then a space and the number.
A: V 13
